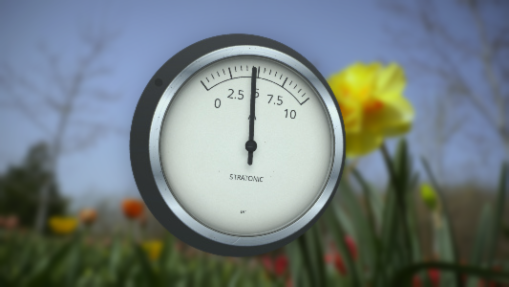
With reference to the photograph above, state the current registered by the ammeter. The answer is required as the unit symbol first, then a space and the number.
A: A 4.5
